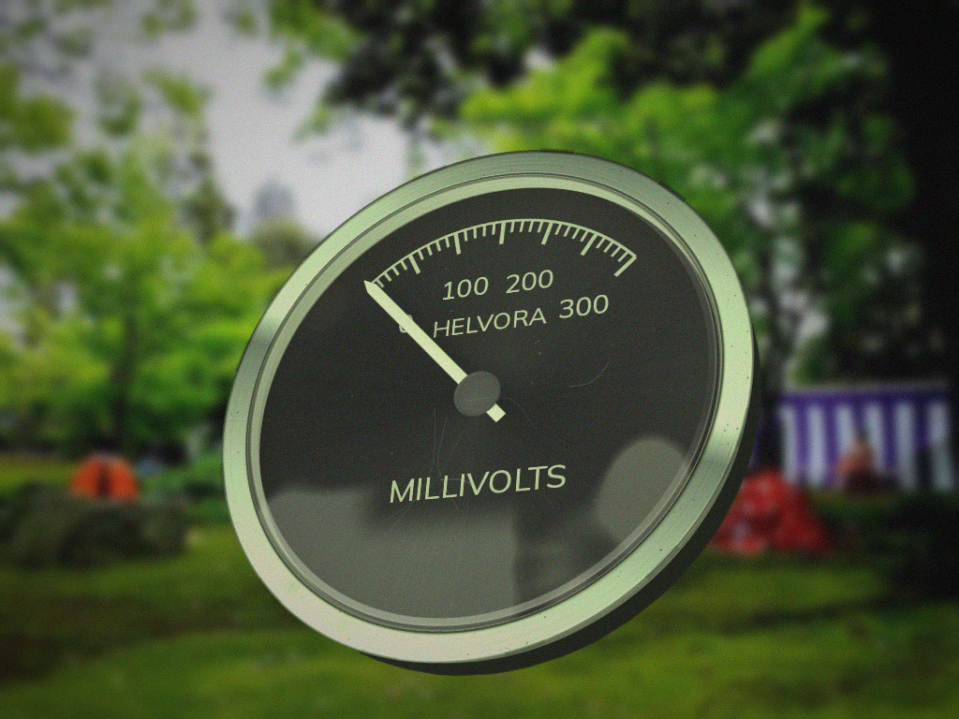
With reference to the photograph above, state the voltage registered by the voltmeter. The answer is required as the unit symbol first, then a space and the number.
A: mV 0
